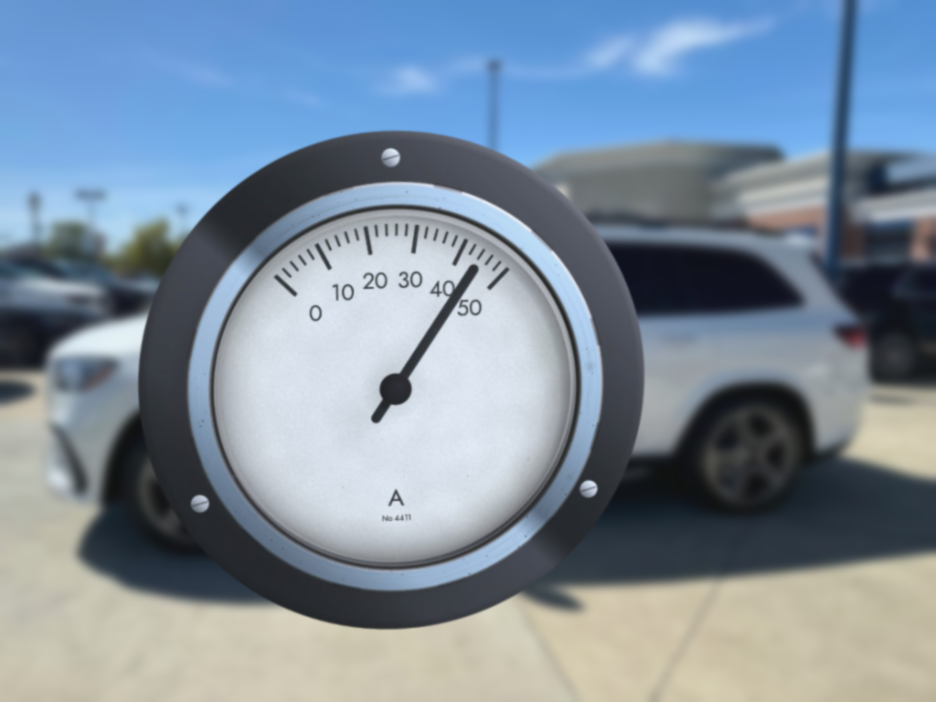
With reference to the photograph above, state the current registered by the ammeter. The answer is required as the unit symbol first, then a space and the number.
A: A 44
